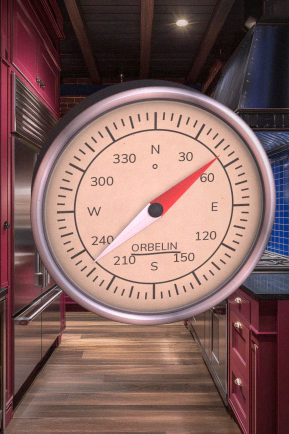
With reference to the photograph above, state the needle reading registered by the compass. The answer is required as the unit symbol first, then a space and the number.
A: ° 50
